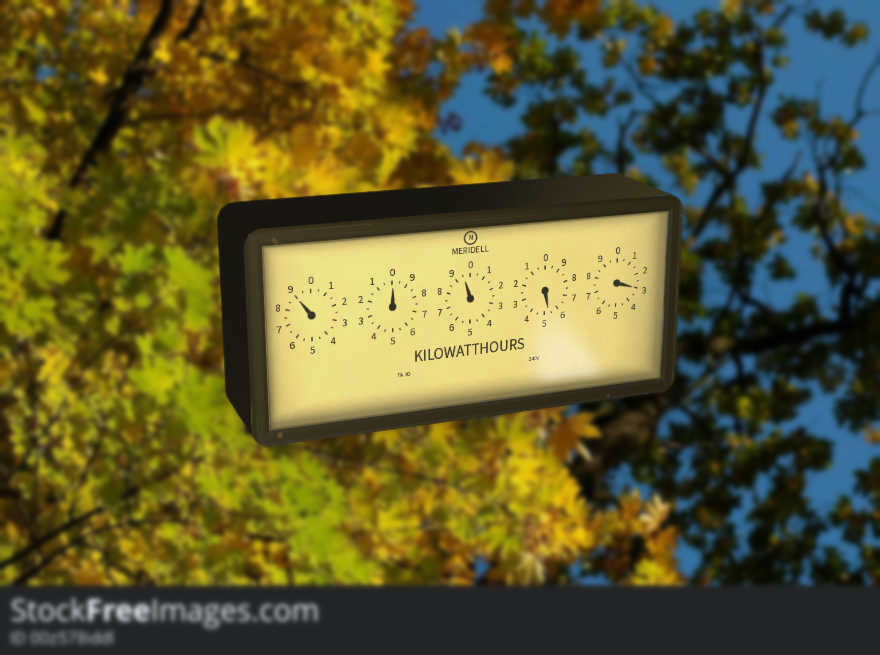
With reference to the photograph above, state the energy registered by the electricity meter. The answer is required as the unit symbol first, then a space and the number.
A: kWh 89953
